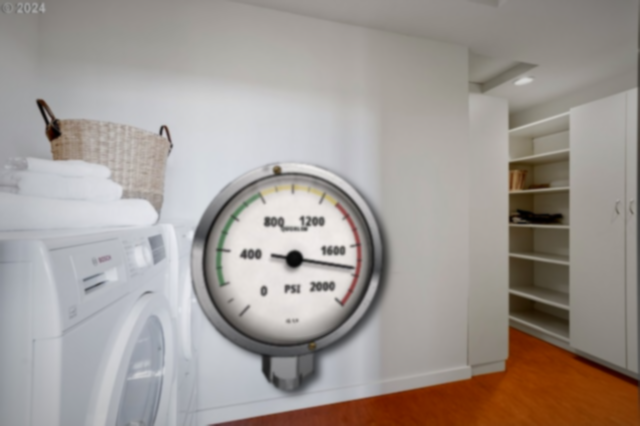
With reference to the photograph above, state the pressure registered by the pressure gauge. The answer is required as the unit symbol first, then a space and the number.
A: psi 1750
